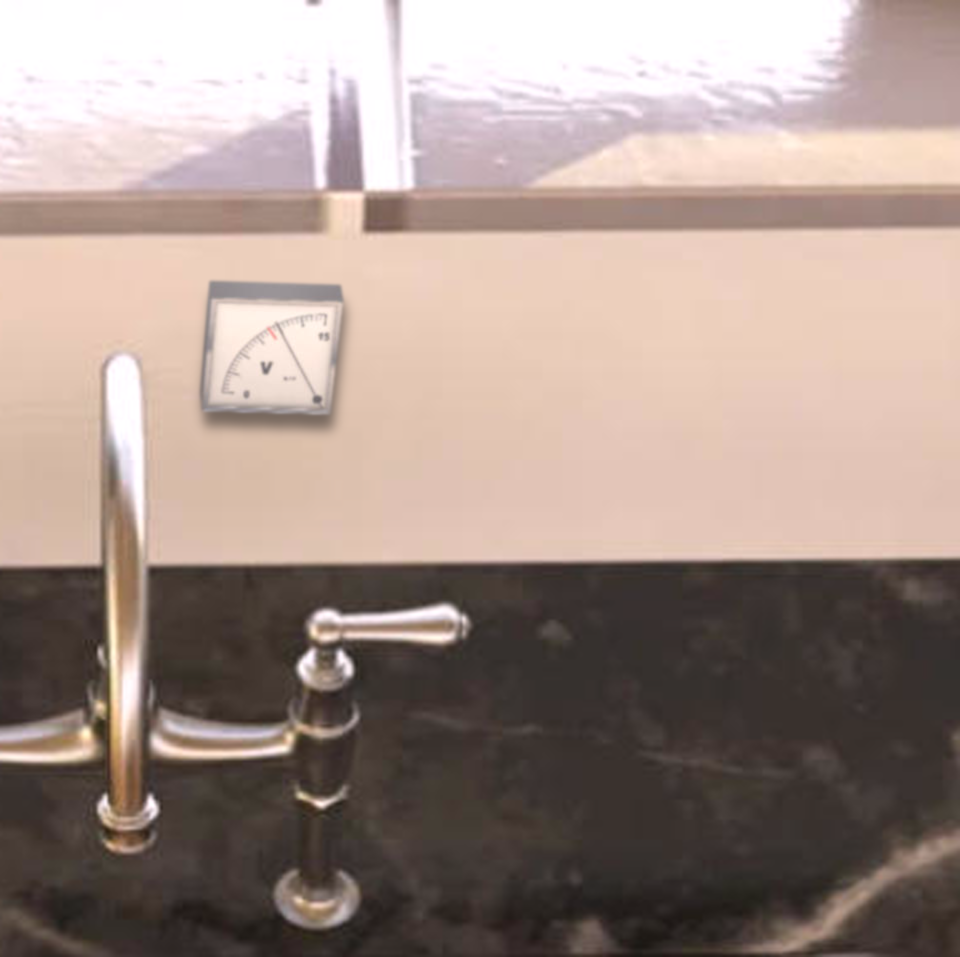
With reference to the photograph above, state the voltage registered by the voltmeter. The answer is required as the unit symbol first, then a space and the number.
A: V 10
